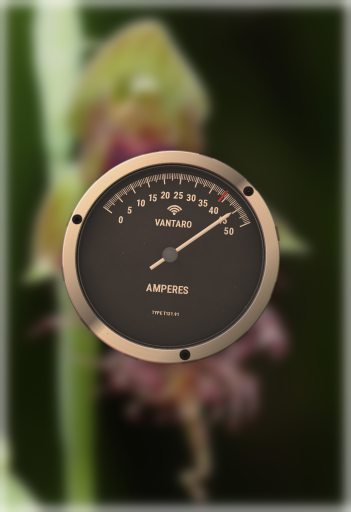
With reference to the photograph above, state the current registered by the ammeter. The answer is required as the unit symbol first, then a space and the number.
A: A 45
